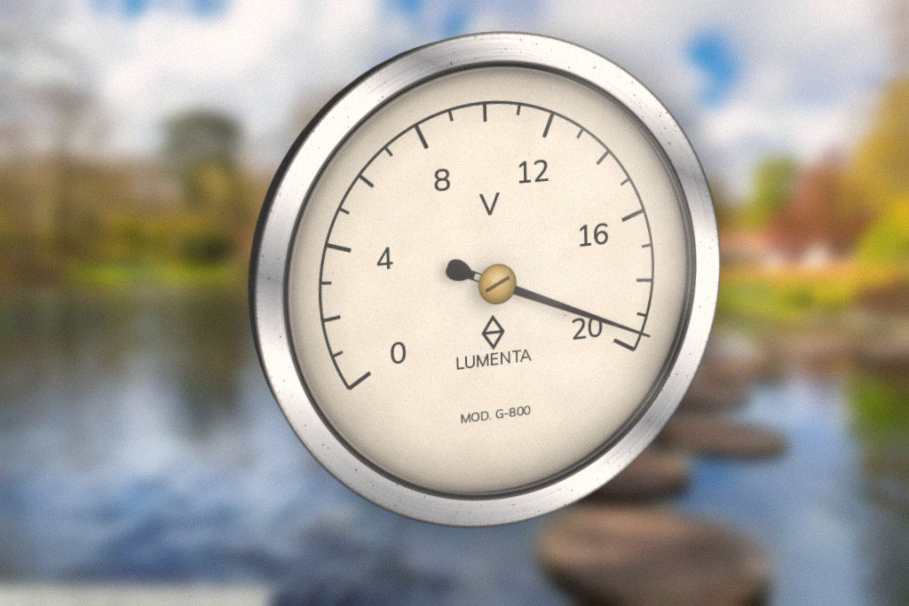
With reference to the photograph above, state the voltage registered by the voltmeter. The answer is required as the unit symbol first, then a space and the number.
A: V 19.5
